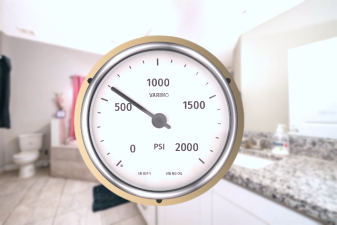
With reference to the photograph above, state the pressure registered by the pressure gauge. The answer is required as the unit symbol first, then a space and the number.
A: psi 600
